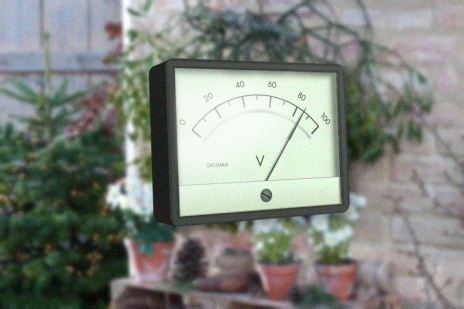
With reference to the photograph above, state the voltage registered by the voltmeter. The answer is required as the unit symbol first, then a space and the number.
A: V 85
